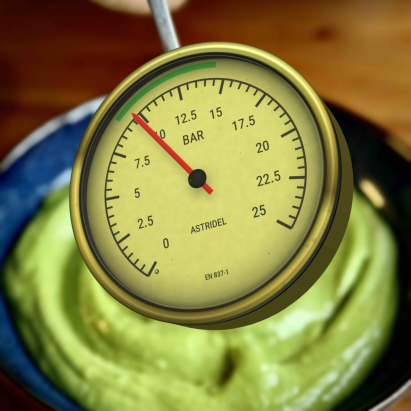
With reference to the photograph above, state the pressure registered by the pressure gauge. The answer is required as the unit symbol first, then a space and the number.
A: bar 9.75
